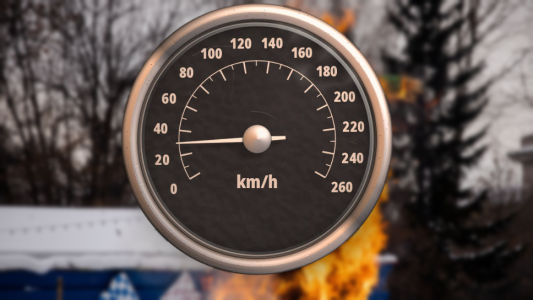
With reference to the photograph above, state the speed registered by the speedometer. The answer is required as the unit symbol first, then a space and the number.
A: km/h 30
